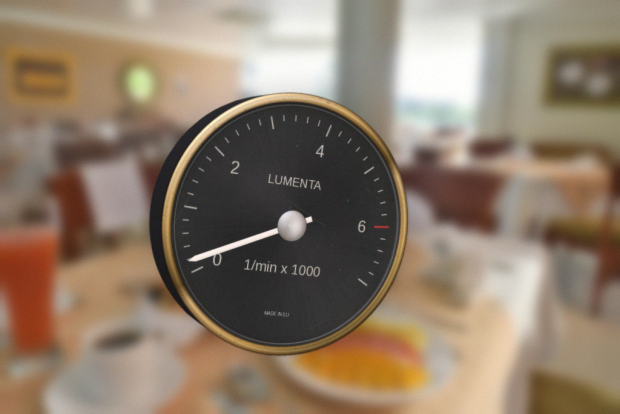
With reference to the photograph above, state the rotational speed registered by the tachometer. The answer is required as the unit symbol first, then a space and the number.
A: rpm 200
